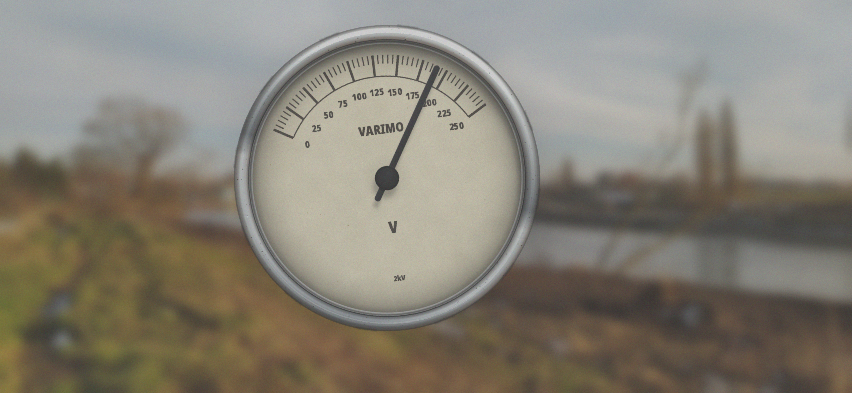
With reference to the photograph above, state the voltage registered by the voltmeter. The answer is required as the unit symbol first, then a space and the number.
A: V 190
